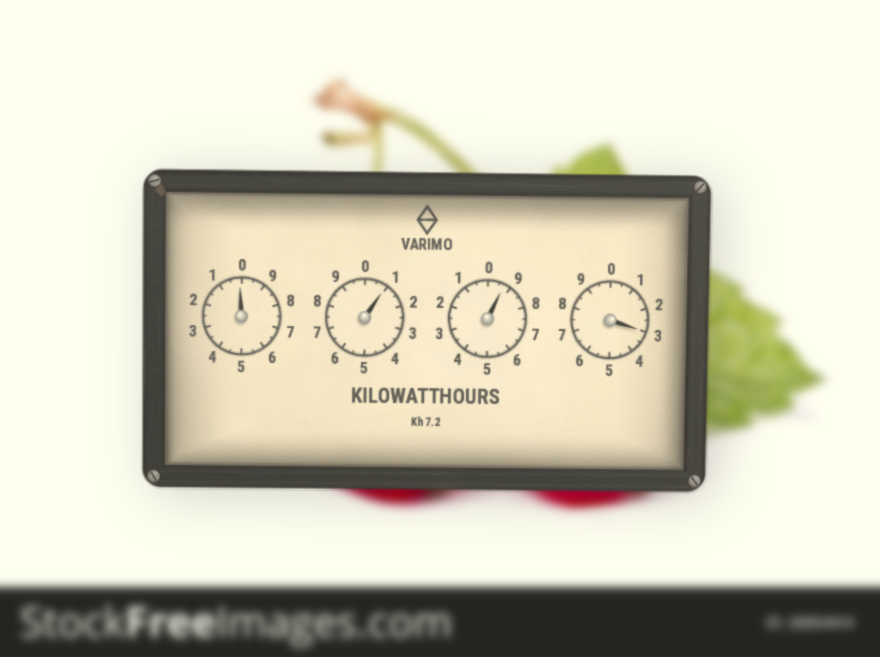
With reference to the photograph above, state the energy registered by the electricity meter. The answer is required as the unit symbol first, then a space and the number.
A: kWh 93
